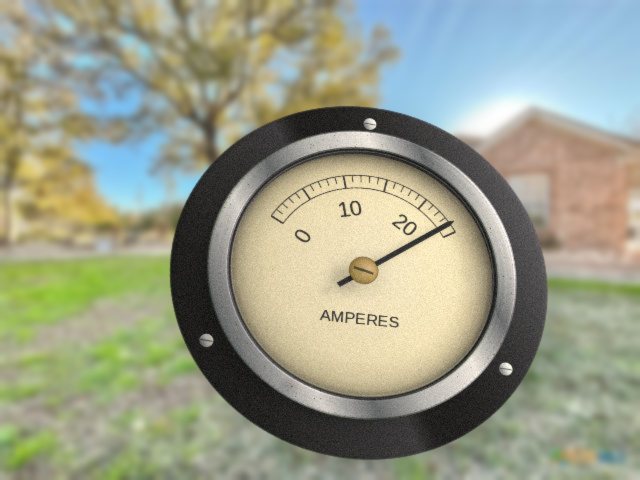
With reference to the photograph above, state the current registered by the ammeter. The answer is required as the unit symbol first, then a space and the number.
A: A 24
